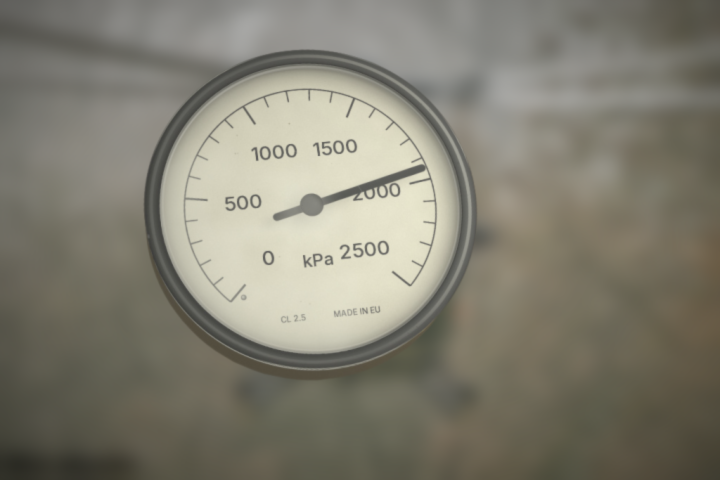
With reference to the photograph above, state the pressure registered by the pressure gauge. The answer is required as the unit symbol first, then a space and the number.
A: kPa 1950
